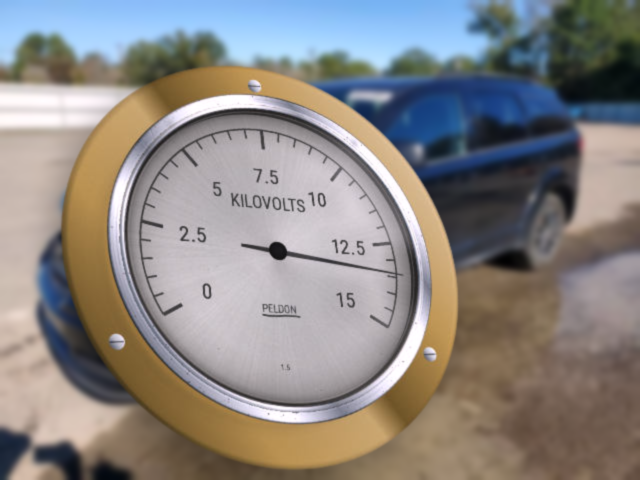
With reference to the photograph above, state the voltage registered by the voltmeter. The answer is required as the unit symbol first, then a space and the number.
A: kV 13.5
